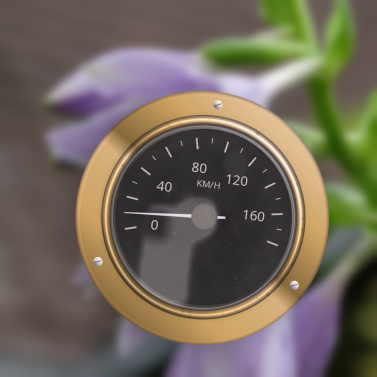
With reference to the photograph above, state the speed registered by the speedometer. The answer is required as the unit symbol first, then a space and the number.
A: km/h 10
